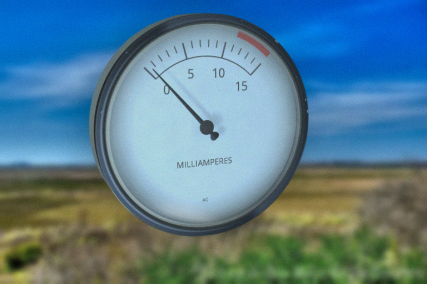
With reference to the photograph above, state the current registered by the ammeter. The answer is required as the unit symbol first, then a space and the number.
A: mA 0.5
